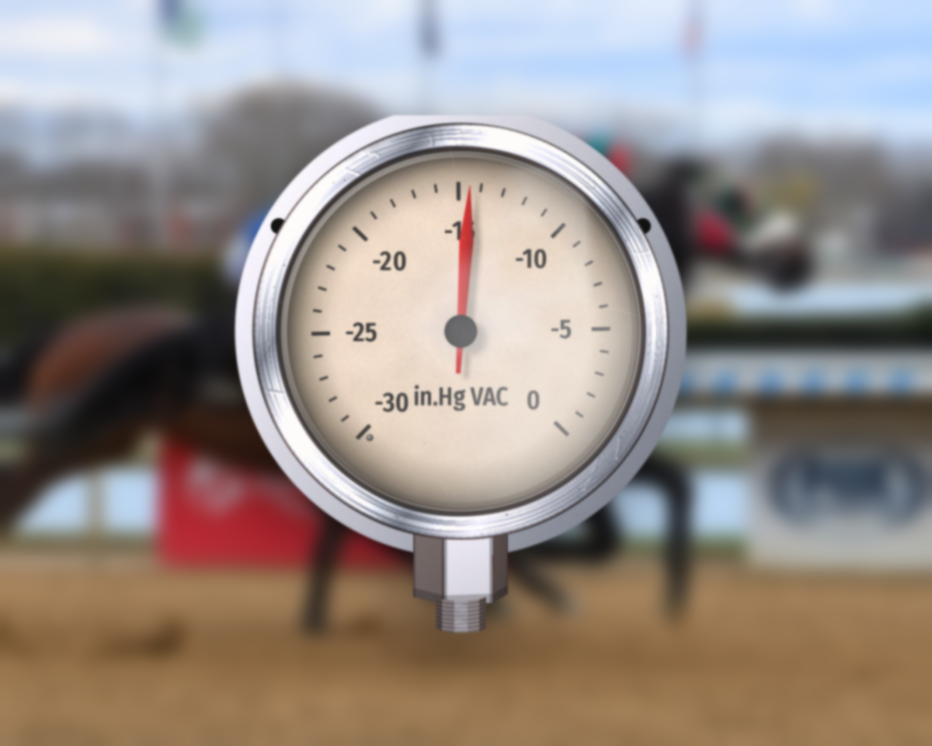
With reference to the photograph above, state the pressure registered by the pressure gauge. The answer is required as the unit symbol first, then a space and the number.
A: inHg -14.5
